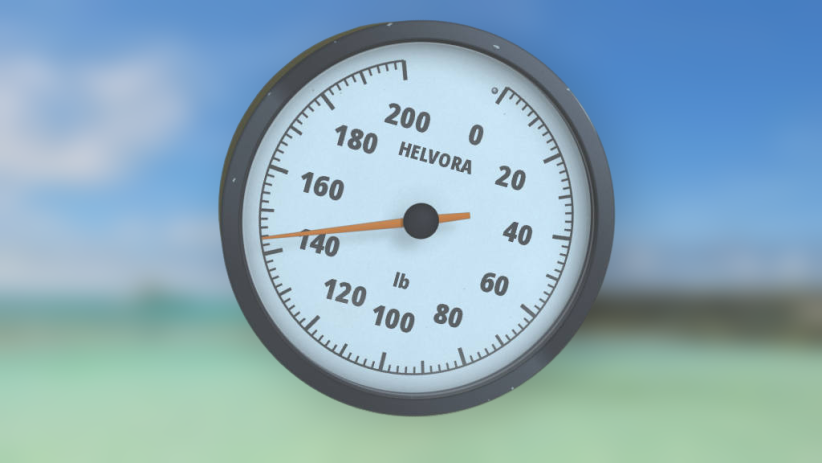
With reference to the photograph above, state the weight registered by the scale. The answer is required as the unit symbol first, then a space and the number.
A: lb 144
